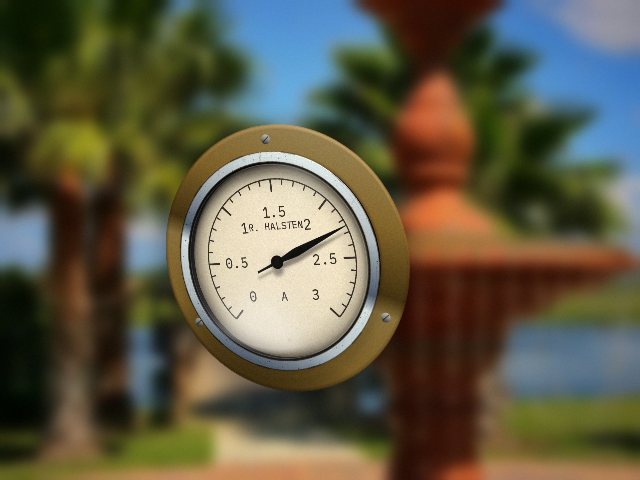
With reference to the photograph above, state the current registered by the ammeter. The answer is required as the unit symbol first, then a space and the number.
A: A 2.25
